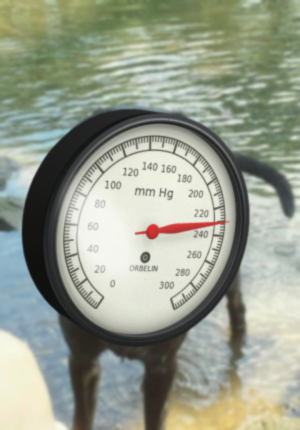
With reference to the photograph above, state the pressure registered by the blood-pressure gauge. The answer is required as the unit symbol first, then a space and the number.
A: mmHg 230
